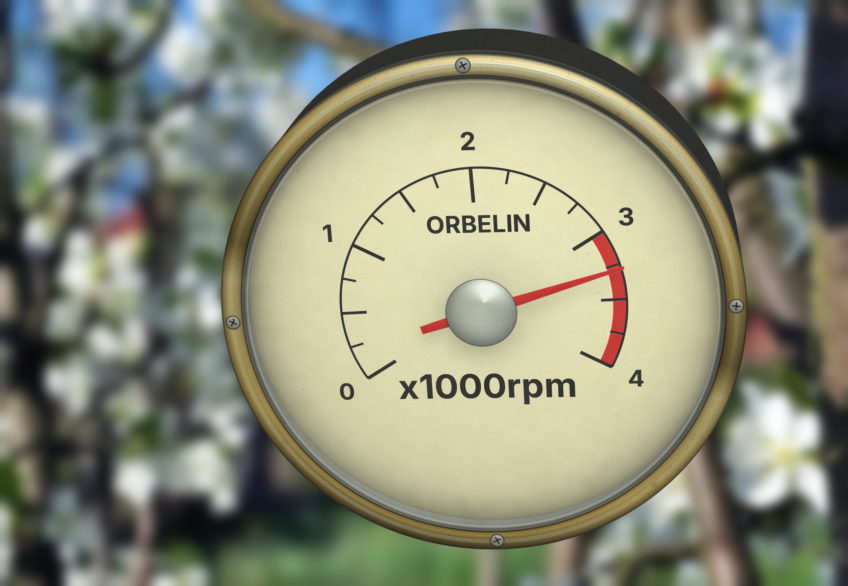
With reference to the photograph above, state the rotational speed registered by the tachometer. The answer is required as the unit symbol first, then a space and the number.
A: rpm 3250
